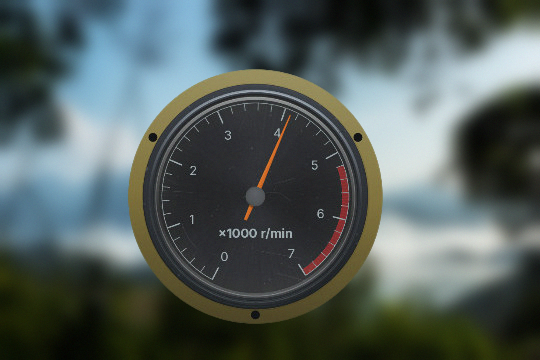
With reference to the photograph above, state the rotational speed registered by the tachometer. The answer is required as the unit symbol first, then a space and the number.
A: rpm 4100
